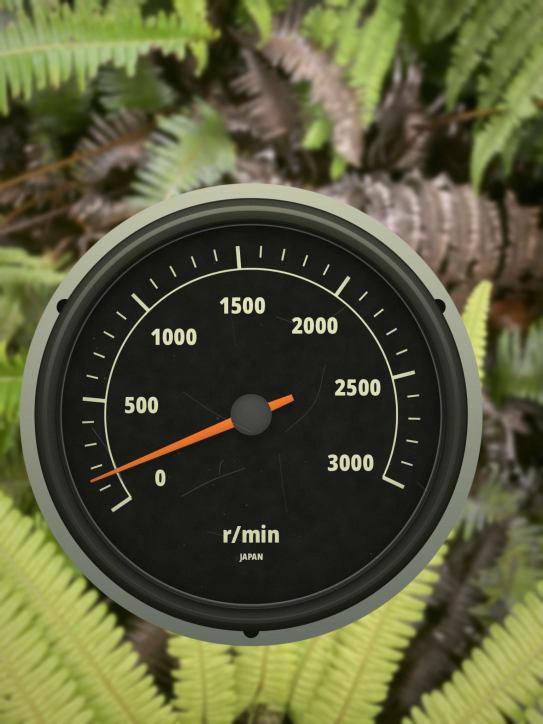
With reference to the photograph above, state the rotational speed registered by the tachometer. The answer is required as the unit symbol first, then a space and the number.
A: rpm 150
